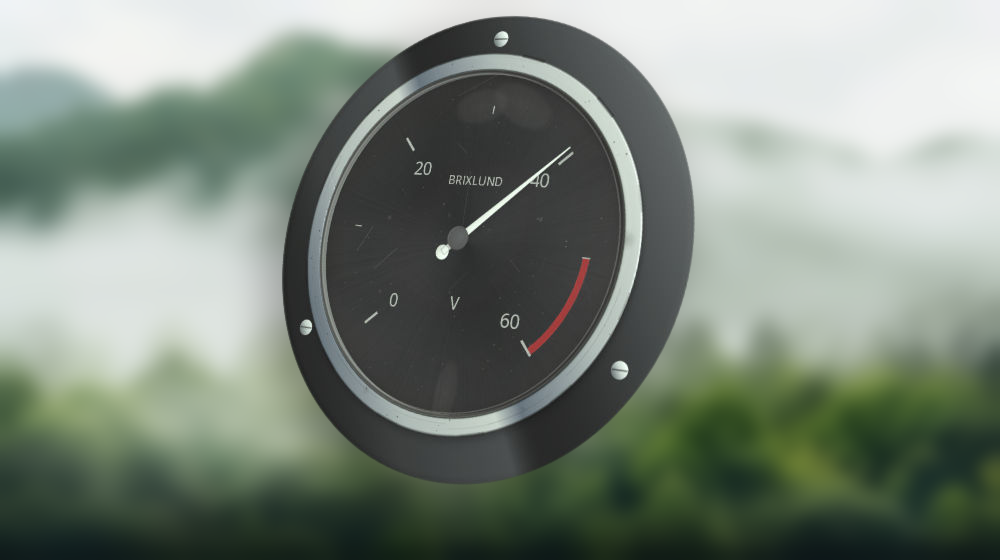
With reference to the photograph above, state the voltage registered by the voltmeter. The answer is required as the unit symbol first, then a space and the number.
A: V 40
